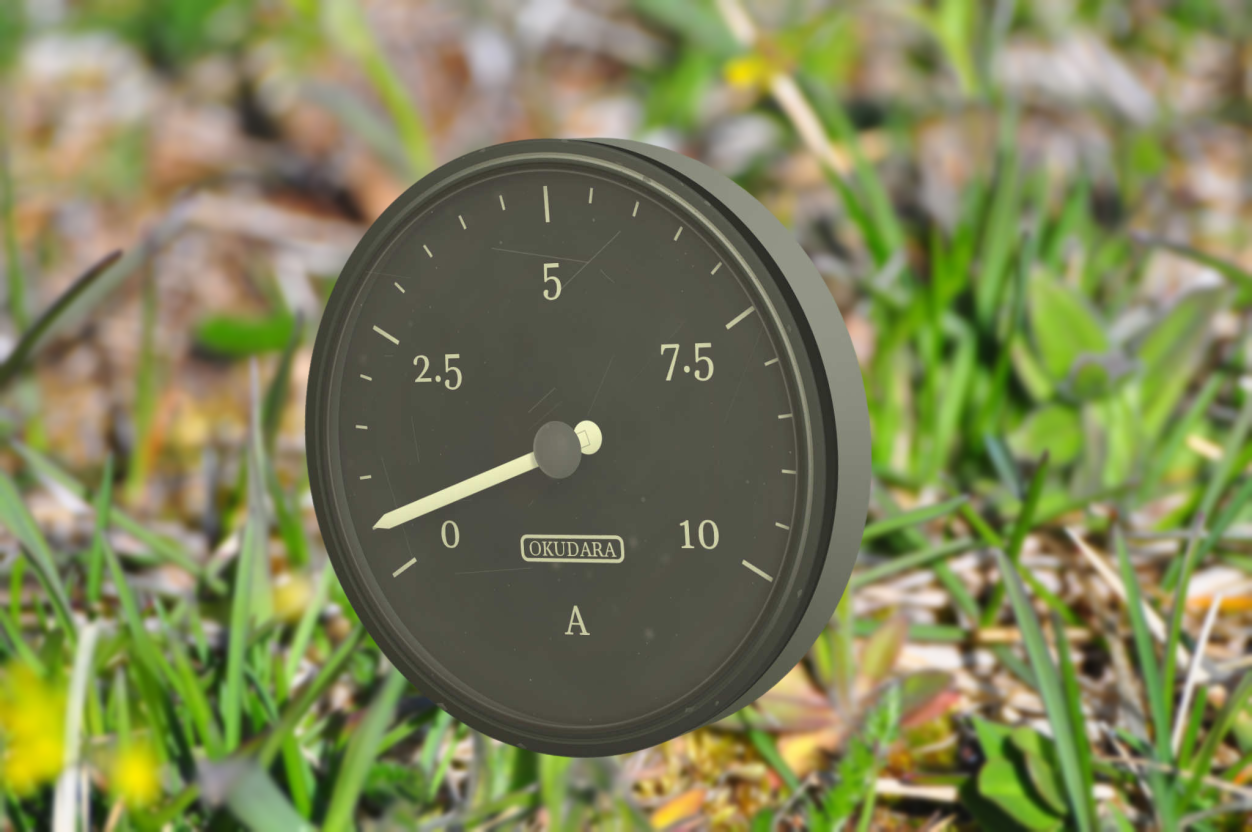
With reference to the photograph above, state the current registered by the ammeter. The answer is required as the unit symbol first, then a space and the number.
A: A 0.5
